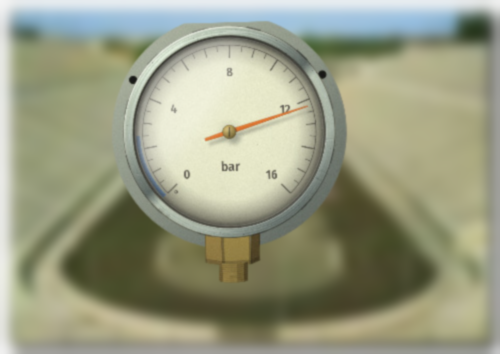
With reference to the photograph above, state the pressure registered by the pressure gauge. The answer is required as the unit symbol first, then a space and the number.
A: bar 12.25
